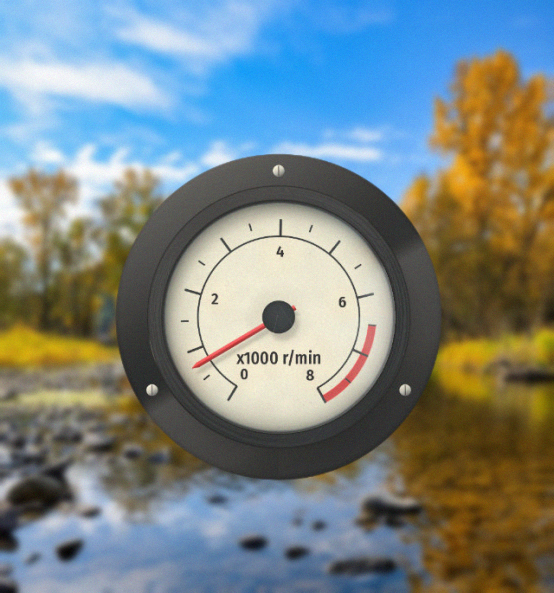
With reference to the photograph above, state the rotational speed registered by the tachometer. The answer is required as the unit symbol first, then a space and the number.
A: rpm 750
